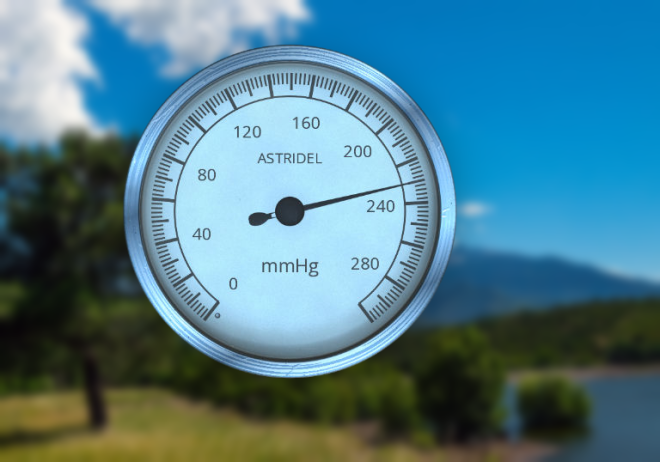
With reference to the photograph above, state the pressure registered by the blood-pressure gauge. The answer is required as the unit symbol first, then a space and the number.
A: mmHg 230
